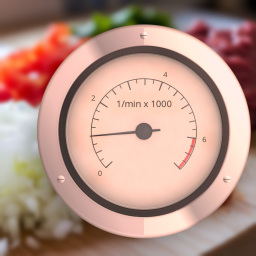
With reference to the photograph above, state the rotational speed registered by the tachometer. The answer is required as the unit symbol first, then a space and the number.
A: rpm 1000
